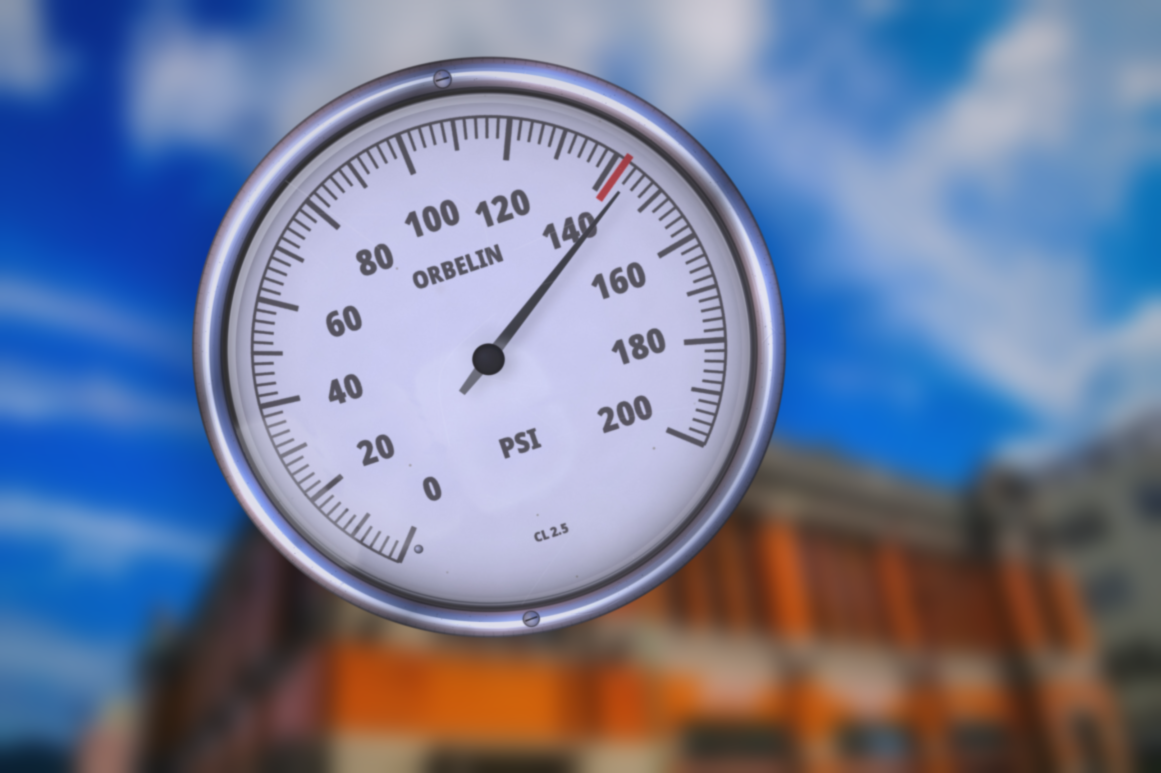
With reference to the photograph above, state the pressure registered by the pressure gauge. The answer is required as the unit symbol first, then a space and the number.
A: psi 144
